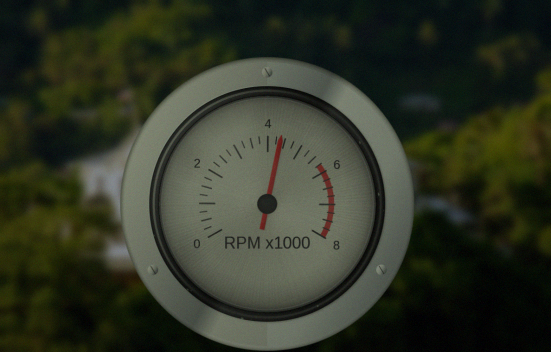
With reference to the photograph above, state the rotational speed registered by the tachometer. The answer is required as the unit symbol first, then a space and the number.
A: rpm 4375
